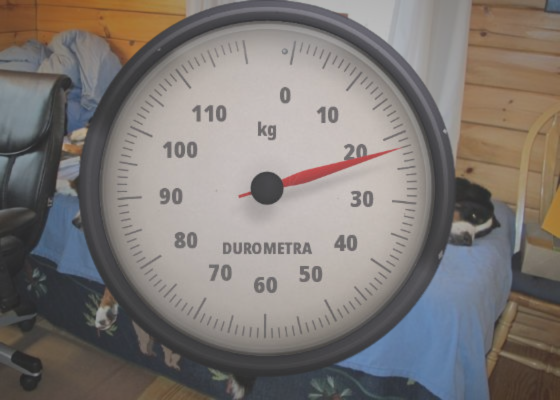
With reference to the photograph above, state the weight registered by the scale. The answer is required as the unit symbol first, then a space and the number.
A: kg 22
